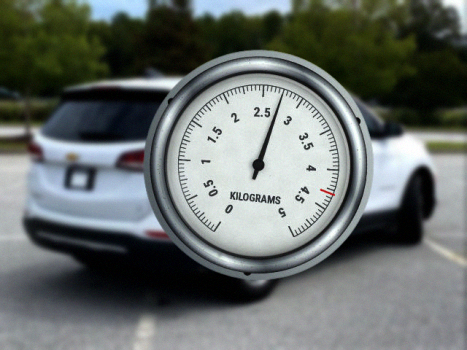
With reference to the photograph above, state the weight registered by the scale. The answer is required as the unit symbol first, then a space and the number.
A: kg 2.75
